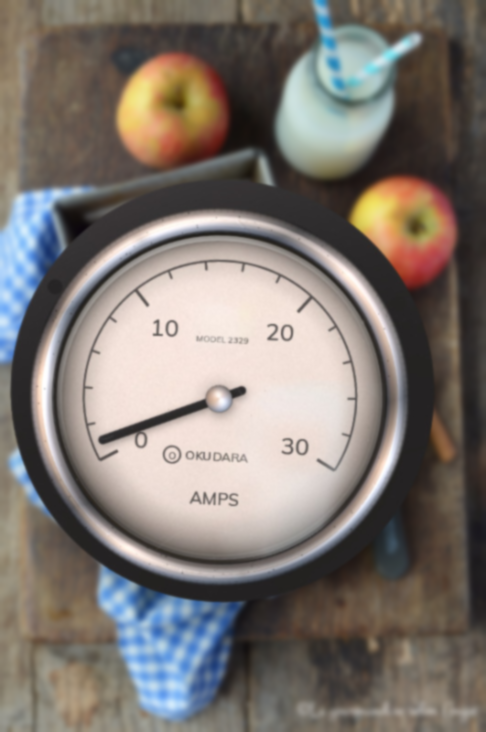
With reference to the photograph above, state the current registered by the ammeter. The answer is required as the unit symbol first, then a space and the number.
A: A 1
